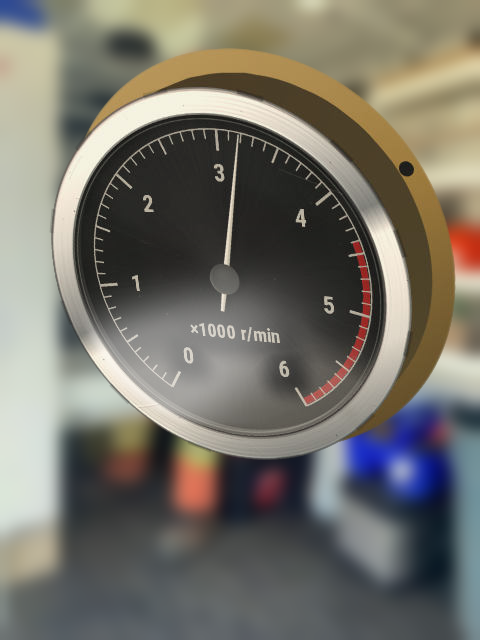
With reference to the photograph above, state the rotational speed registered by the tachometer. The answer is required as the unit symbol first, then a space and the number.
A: rpm 3200
